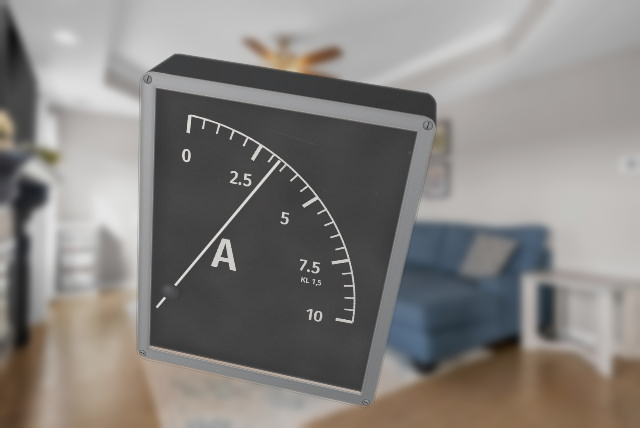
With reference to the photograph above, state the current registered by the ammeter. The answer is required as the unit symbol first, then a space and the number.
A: A 3.25
